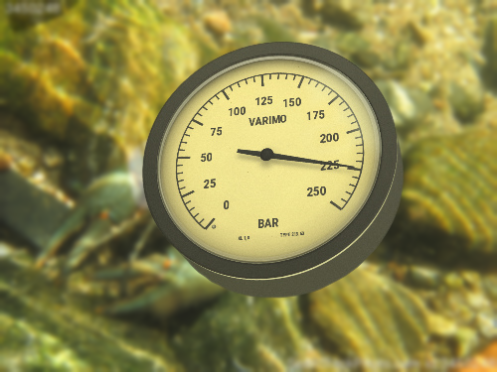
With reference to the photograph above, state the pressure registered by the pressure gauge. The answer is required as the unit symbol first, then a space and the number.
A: bar 225
